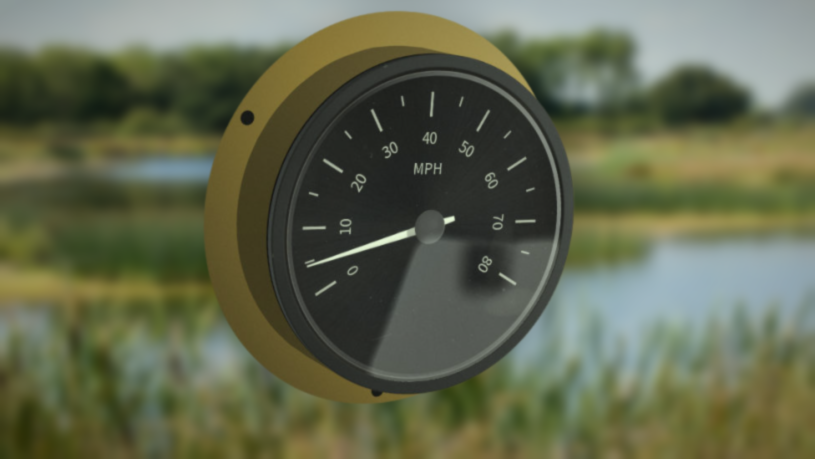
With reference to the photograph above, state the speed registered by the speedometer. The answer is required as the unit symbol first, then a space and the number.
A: mph 5
